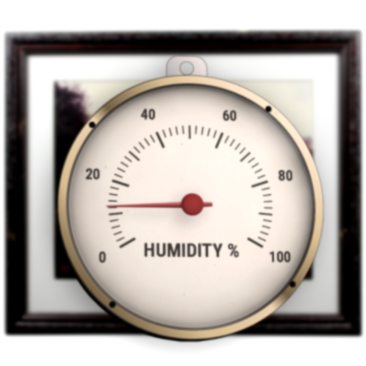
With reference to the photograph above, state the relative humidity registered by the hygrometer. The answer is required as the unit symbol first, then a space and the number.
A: % 12
